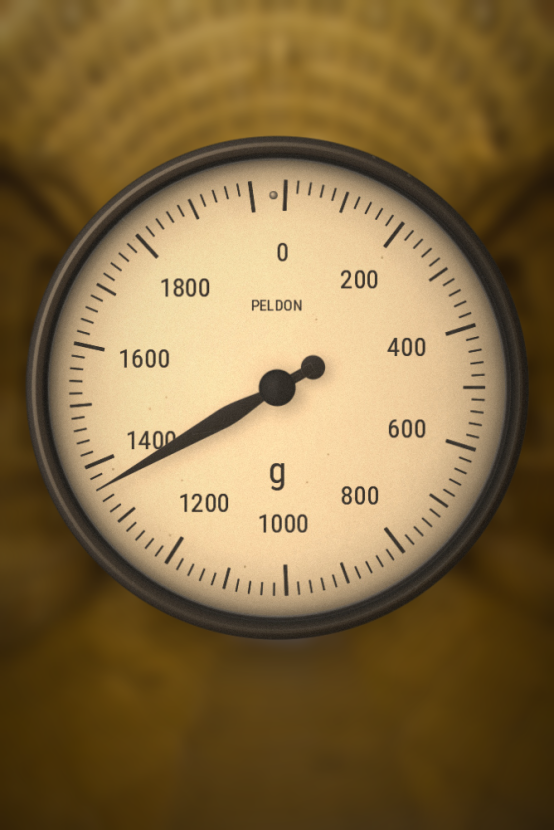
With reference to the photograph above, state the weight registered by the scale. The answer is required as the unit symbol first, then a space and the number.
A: g 1360
